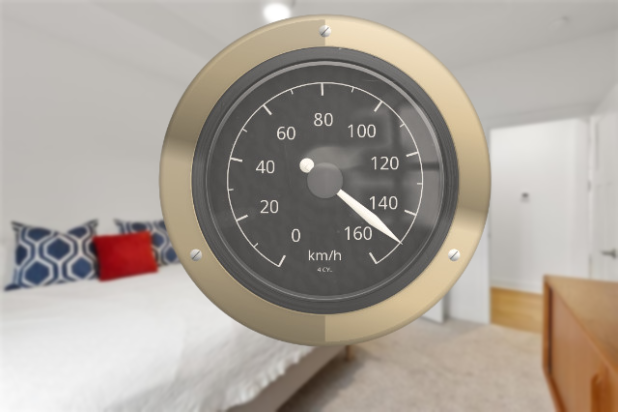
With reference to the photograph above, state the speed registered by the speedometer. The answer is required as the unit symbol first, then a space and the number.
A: km/h 150
